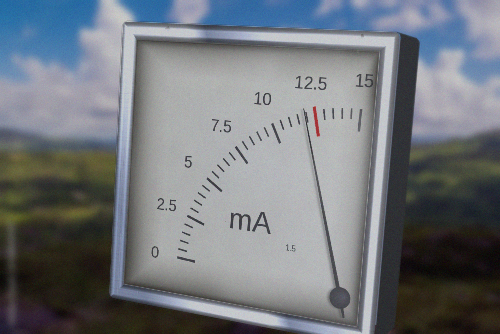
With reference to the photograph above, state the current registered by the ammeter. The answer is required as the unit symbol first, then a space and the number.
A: mA 12
